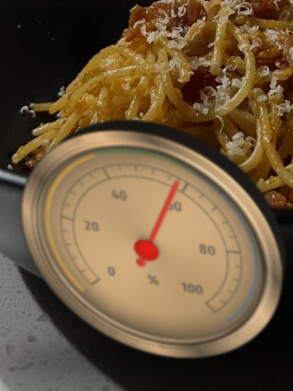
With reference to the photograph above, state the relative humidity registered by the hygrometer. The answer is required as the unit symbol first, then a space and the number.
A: % 58
